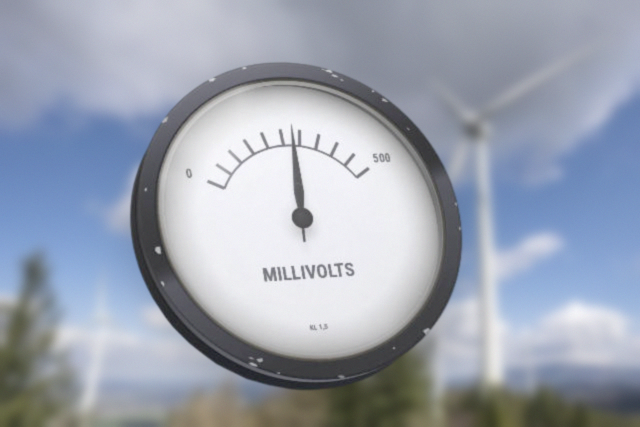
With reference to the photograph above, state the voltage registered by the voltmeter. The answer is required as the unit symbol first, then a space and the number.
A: mV 275
